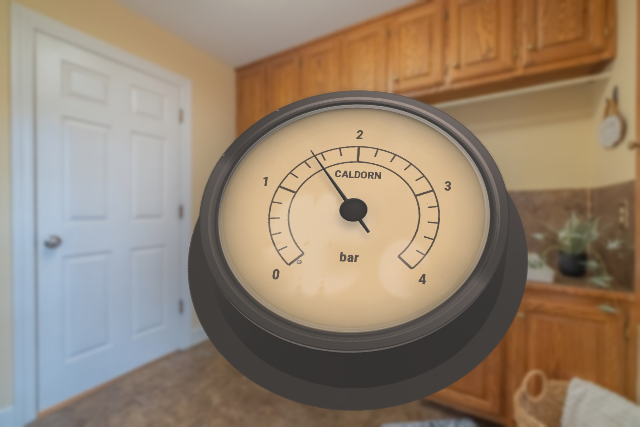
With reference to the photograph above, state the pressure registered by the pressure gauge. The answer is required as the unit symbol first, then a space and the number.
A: bar 1.5
